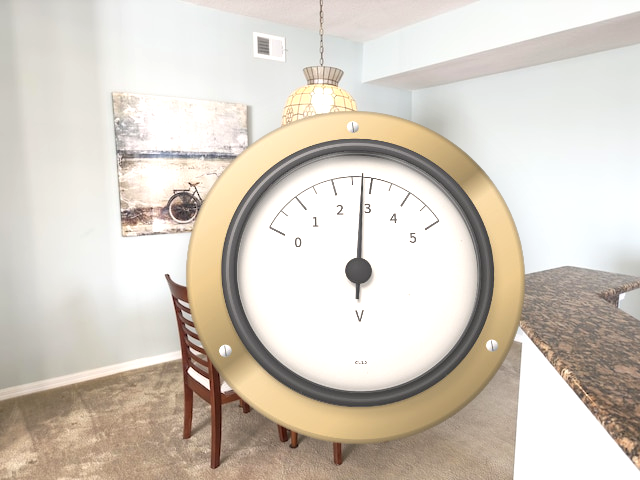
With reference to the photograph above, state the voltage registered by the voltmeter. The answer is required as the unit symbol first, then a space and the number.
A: V 2.75
